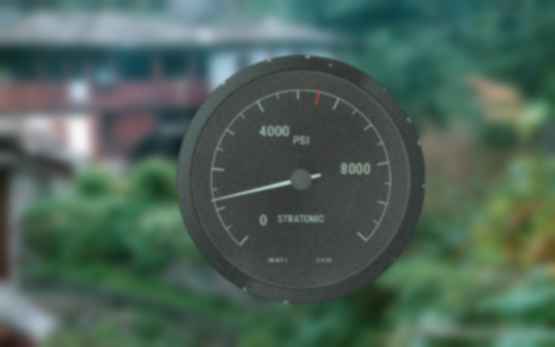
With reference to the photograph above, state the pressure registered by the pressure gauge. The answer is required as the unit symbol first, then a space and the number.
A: psi 1250
